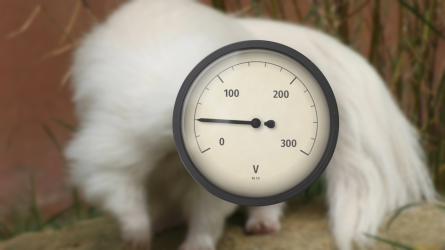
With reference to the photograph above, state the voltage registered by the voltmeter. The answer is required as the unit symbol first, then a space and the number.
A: V 40
